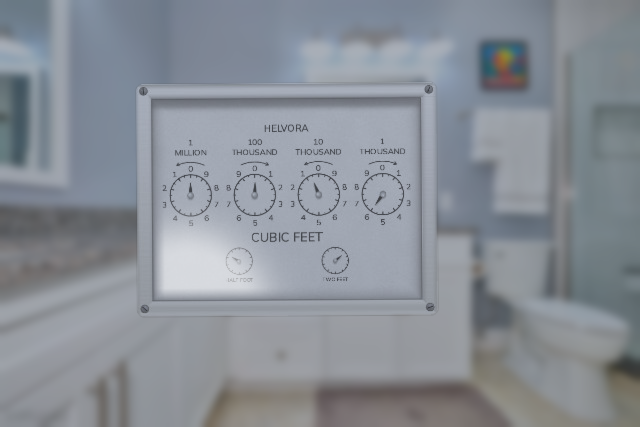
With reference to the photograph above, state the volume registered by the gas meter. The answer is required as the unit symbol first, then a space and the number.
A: ft³ 600
